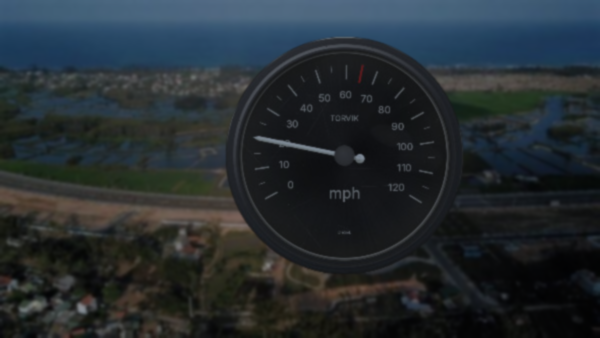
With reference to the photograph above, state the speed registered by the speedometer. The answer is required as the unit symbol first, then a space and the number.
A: mph 20
